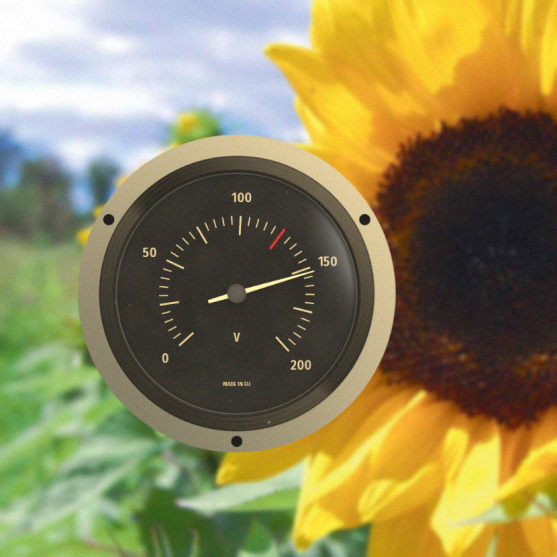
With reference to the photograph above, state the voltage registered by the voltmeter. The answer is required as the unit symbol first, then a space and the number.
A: V 152.5
